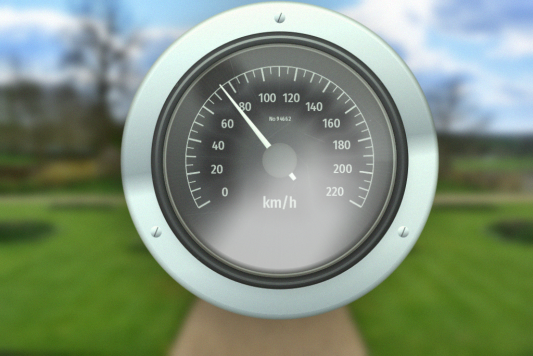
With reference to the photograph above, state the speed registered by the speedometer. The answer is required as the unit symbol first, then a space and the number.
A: km/h 75
